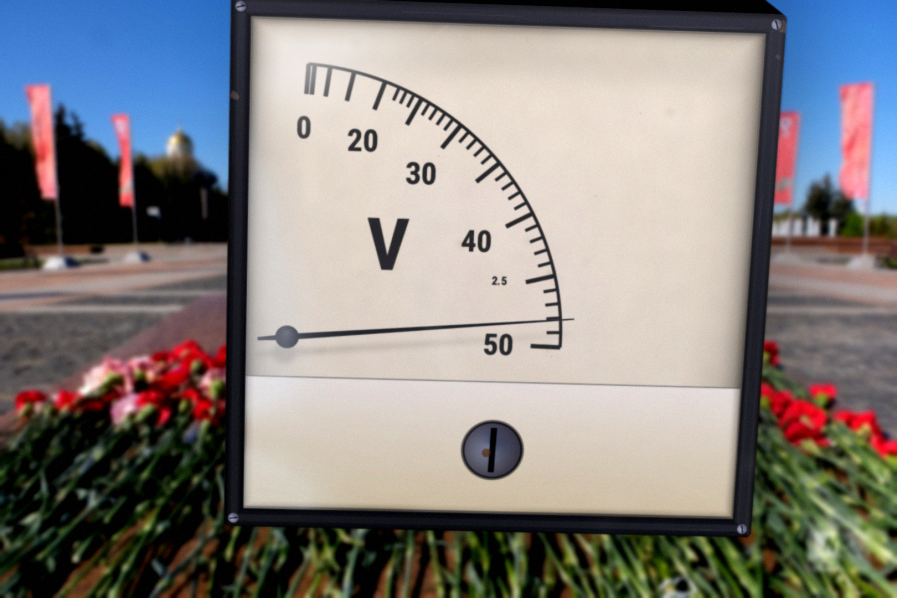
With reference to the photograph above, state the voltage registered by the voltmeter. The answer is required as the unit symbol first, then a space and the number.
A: V 48
